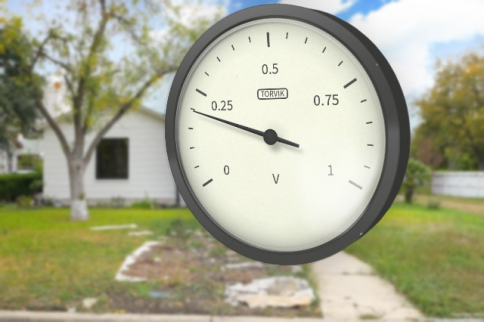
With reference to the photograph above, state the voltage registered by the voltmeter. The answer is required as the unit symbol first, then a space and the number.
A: V 0.2
